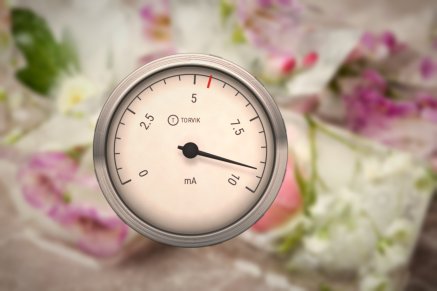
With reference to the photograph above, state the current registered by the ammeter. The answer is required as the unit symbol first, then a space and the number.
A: mA 9.25
